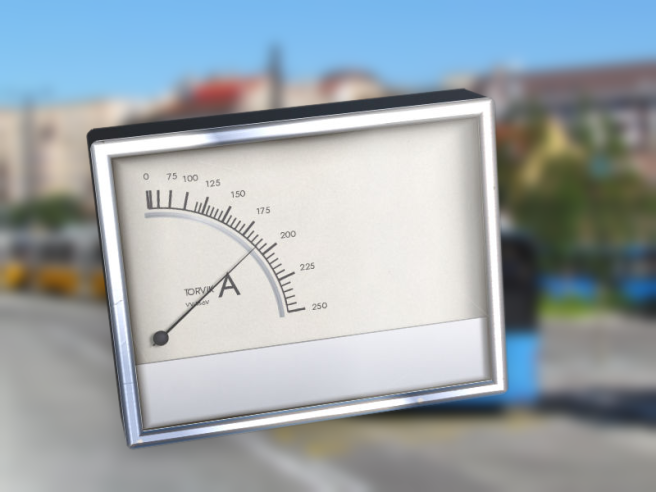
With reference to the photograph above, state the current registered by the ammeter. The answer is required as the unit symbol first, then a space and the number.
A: A 190
